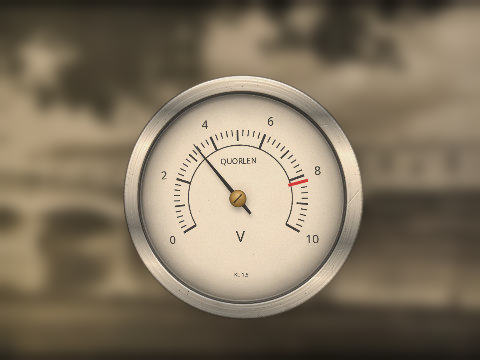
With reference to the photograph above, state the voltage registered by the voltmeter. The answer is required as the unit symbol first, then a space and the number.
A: V 3.4
